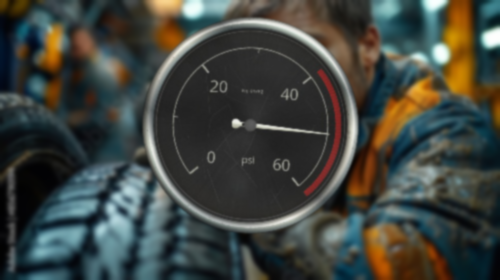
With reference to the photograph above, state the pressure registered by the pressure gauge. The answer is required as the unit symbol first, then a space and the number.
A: psi 50
